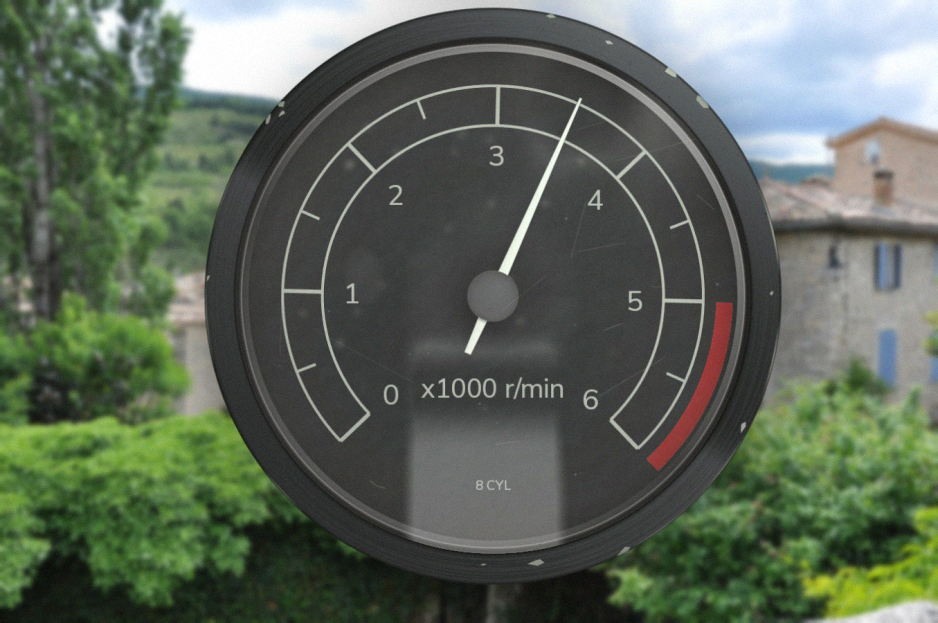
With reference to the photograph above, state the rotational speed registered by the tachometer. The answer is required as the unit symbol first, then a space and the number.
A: rpm 3500
